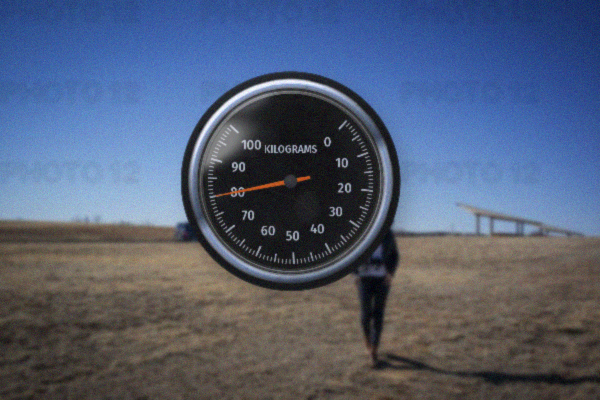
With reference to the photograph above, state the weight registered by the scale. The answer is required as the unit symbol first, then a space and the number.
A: kg 80
